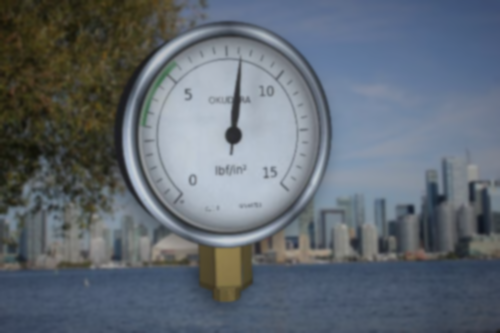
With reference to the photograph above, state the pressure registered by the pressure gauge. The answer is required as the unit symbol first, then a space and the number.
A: psi 8
